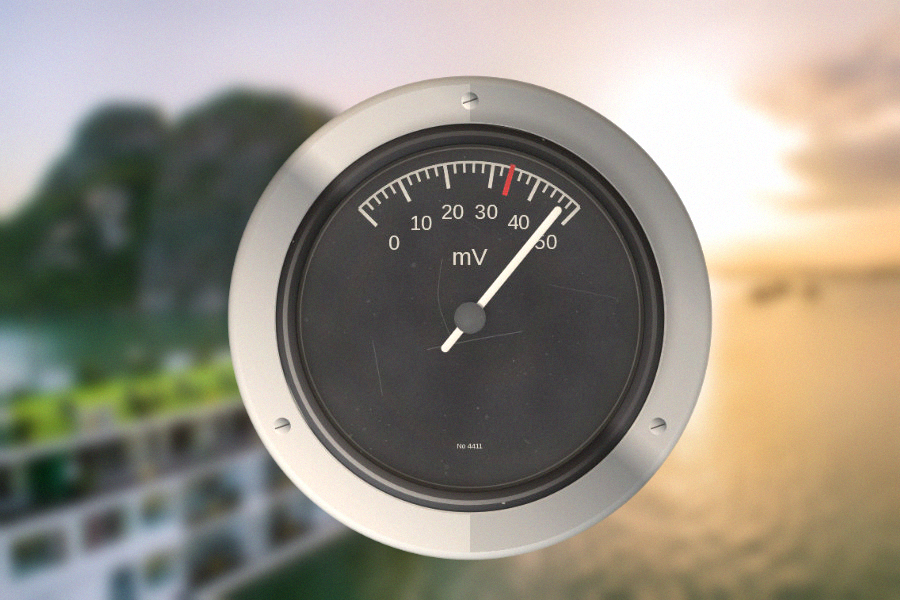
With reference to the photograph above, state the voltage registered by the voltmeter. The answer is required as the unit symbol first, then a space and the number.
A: mV 47
